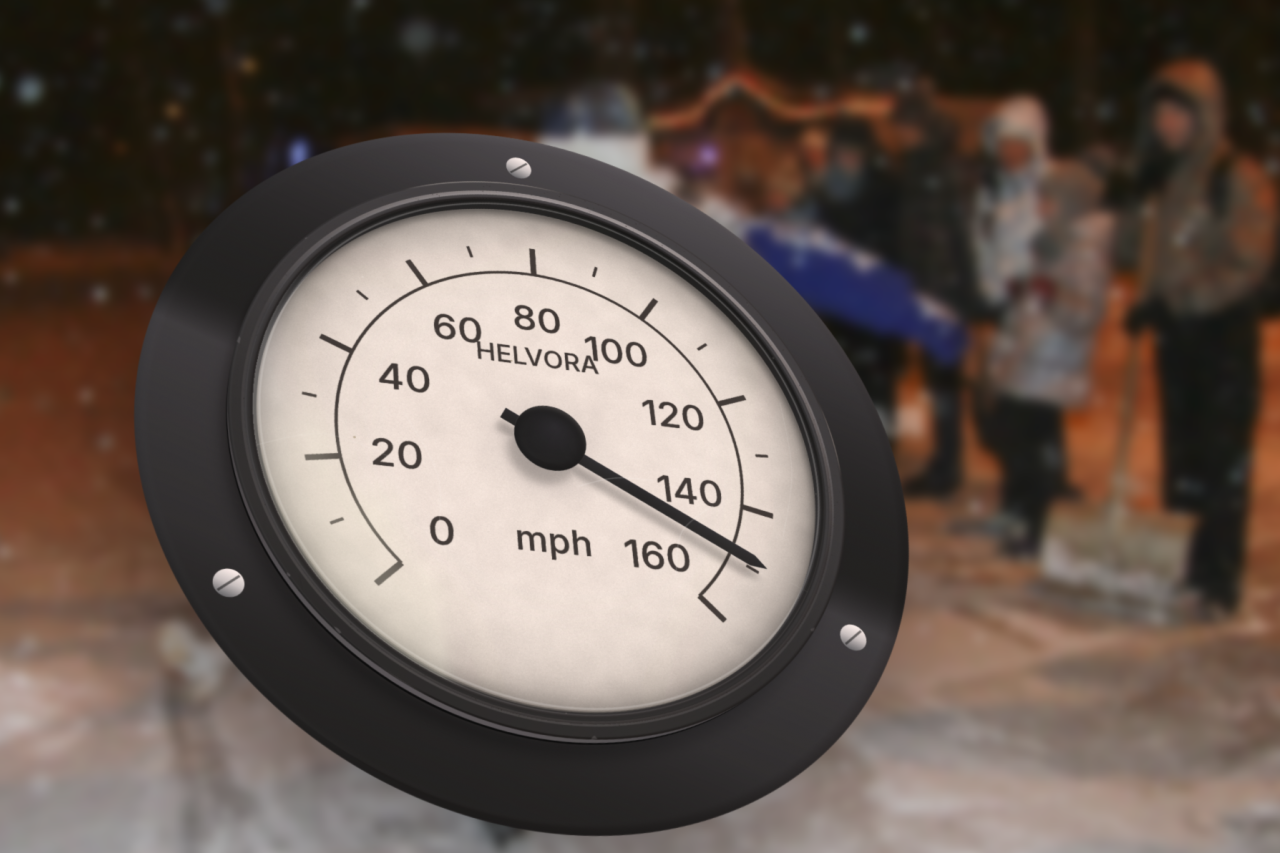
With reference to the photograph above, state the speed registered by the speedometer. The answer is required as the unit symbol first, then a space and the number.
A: mph 150
